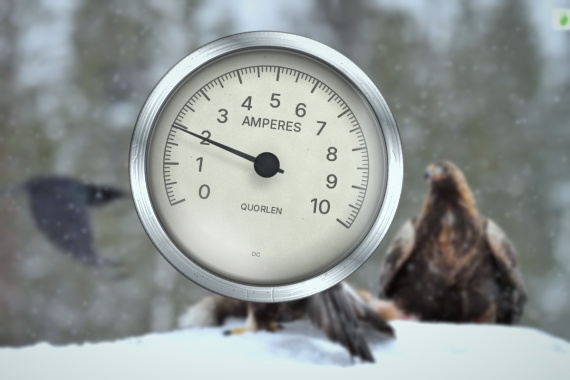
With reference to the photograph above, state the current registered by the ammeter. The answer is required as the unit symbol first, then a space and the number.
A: A 1.9
